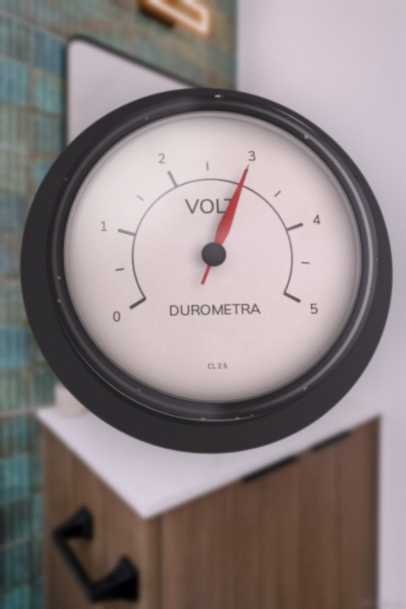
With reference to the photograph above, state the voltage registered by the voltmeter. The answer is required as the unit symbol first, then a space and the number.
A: V 3
